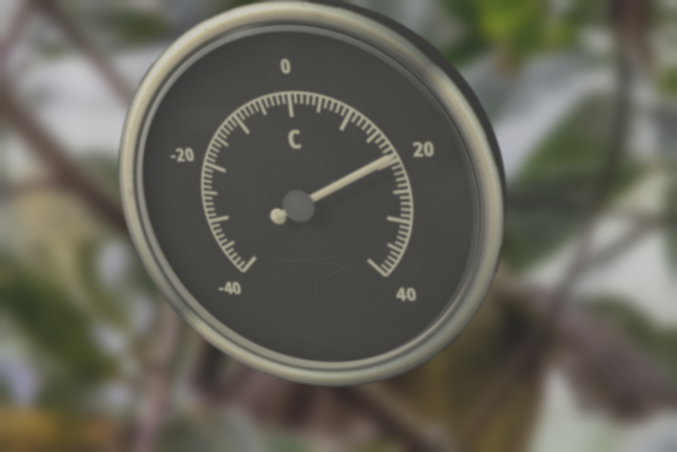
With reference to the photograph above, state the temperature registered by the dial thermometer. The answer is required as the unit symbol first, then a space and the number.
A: °C 19
